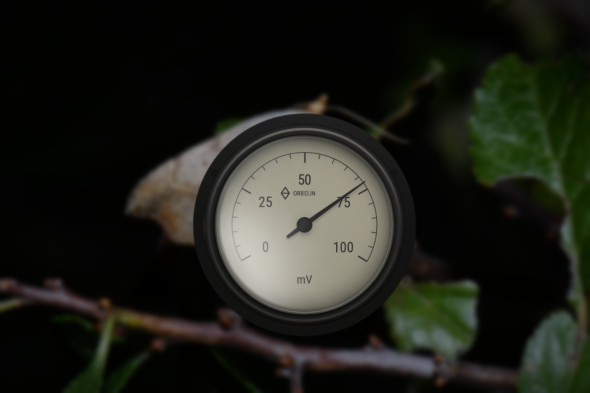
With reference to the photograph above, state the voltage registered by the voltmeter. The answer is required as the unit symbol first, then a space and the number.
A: mV 72.5
